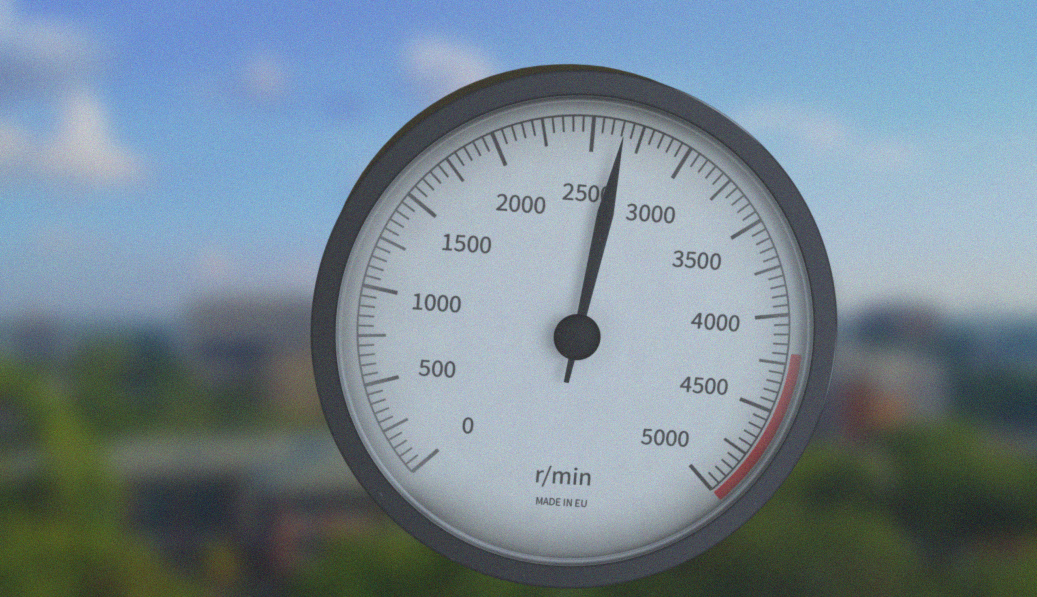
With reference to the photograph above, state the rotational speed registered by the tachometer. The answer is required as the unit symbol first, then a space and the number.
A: rpm 2650
